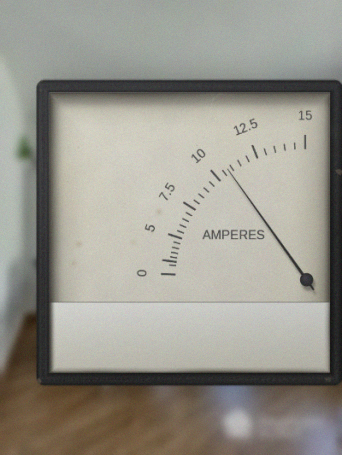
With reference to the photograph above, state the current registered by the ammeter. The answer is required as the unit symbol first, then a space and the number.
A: A 10.75
